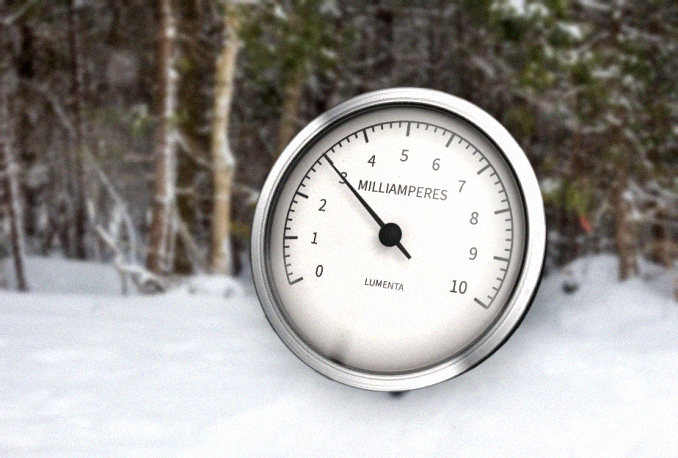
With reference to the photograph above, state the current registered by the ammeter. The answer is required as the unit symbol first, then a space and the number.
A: mA 3
